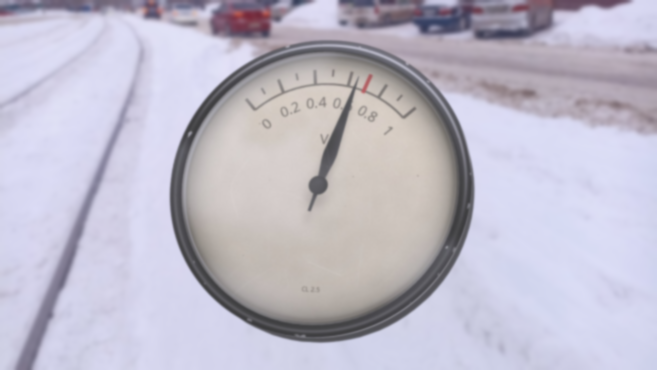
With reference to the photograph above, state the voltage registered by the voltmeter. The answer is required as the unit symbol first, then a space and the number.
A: V 0.65
